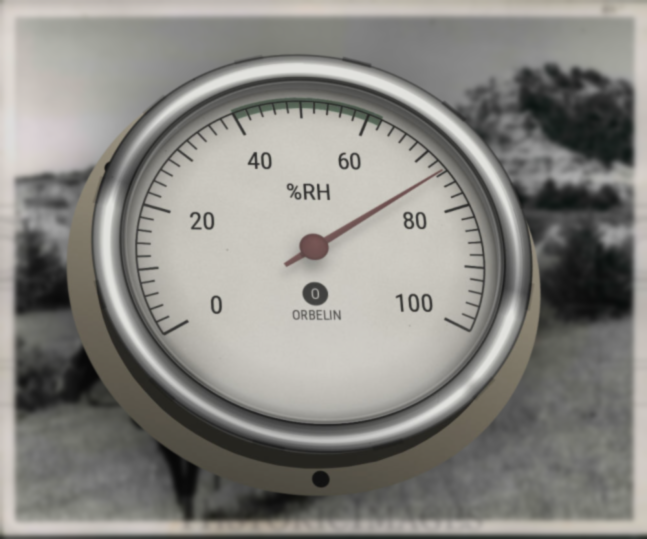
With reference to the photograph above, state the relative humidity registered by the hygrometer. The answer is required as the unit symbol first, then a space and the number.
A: % 74
